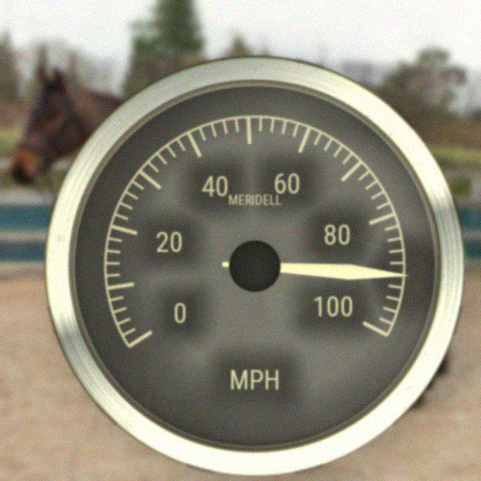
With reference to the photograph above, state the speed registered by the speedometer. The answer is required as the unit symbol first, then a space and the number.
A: mph 90
